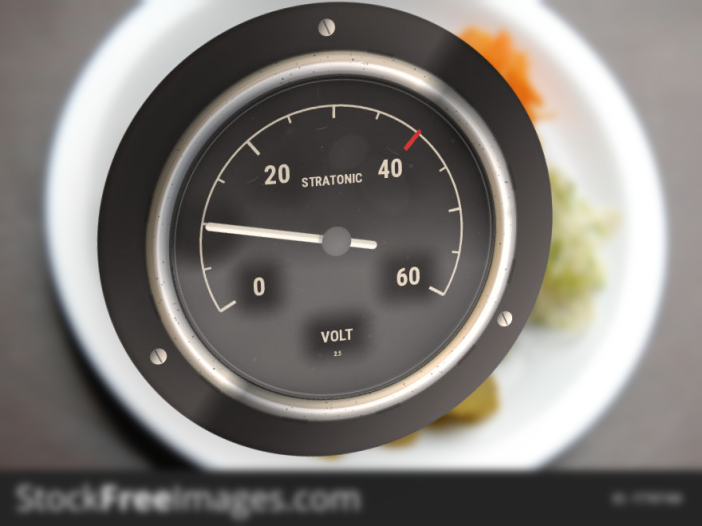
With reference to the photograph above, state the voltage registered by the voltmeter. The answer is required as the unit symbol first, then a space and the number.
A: V 10
